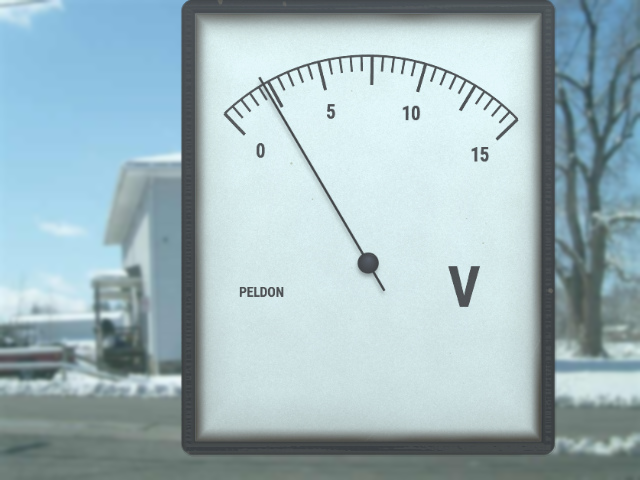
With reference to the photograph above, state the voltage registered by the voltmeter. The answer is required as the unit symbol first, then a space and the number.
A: V 2.25
